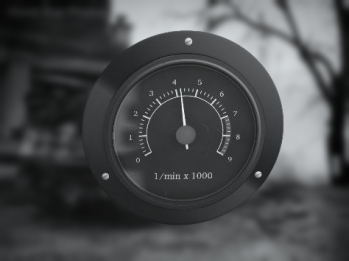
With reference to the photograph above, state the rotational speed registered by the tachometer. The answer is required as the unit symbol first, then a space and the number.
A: rpm 4200
